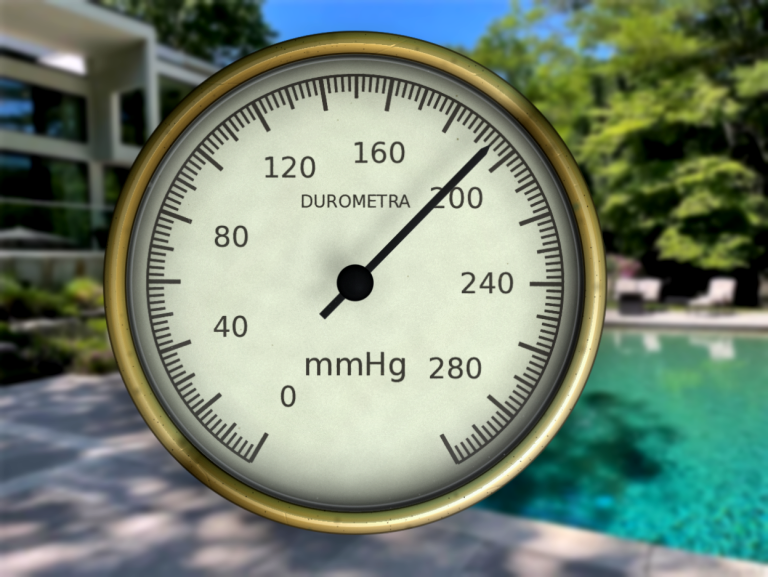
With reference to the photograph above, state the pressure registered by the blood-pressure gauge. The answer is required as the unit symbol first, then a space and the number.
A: mmHg 194
